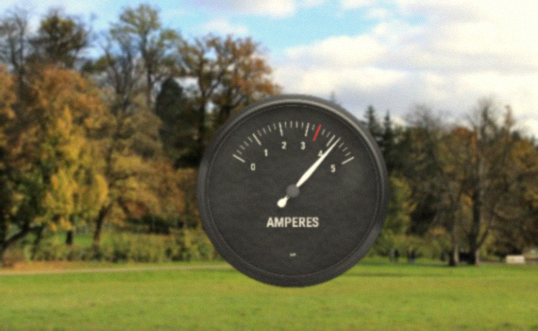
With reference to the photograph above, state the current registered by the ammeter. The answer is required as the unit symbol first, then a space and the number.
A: A 4.2
